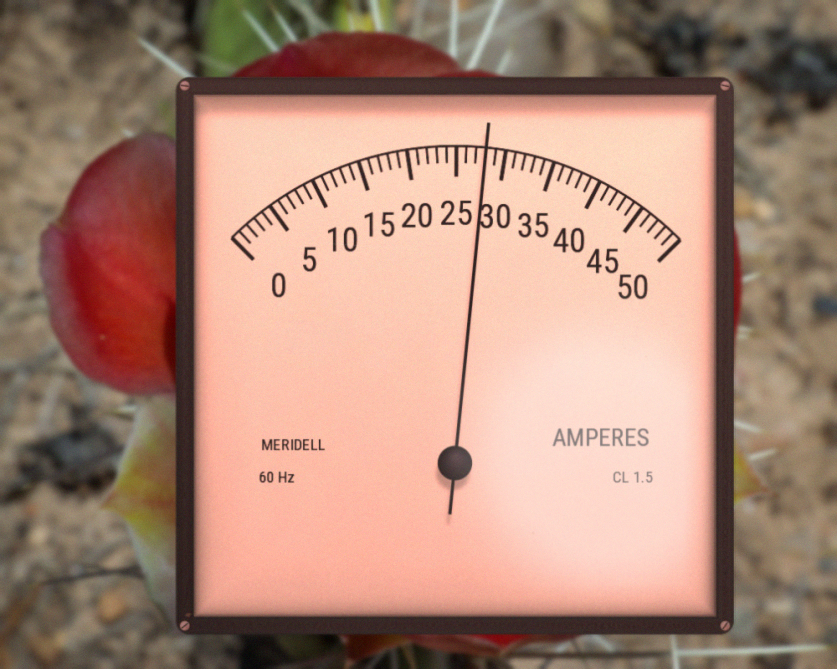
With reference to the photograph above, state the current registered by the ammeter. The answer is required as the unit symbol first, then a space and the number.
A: A 28
